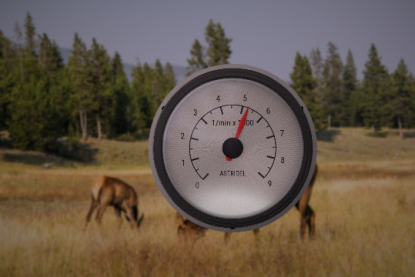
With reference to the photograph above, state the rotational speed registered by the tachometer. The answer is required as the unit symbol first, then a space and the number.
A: rpm 5250
